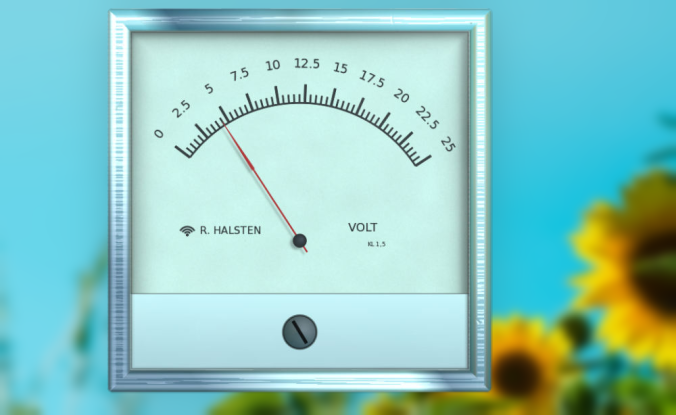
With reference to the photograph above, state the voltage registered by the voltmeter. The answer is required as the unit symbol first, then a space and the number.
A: V 4.5
